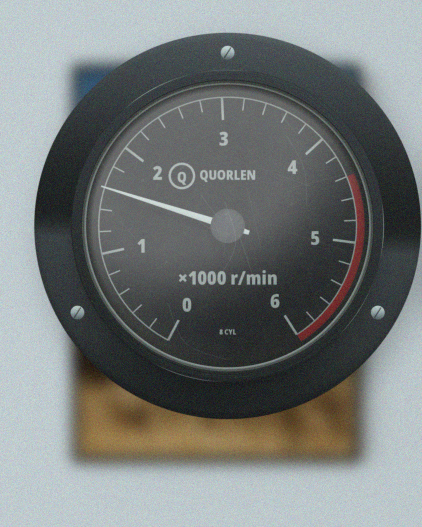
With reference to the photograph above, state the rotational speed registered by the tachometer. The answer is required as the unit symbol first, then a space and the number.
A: rpm 1600
